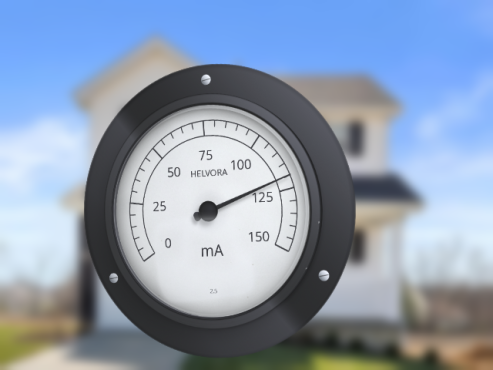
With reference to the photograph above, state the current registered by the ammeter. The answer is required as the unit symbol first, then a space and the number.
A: mA 120
